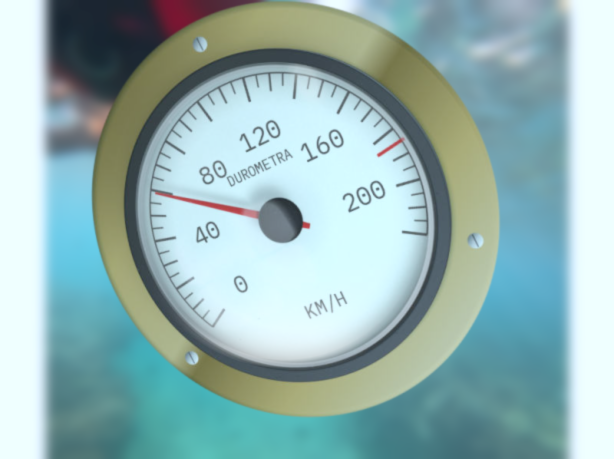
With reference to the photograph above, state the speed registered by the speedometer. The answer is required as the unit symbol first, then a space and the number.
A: km/h 60
